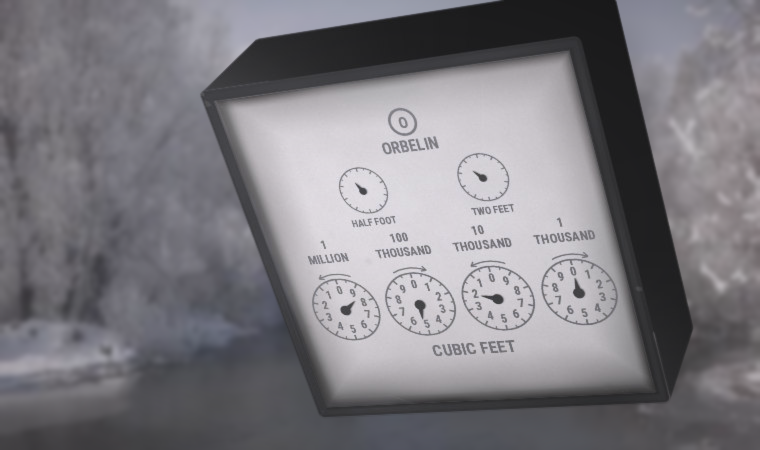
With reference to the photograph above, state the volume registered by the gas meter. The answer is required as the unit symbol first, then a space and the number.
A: ft³ 852000
